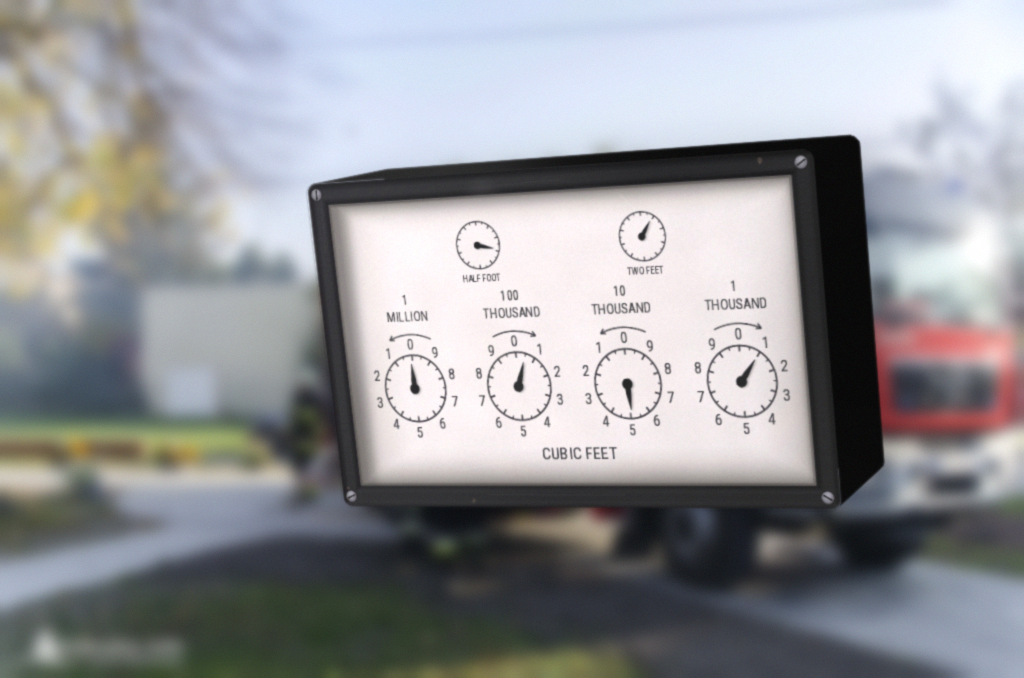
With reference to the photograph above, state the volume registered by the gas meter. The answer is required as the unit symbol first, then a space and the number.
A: ft³ 5100
